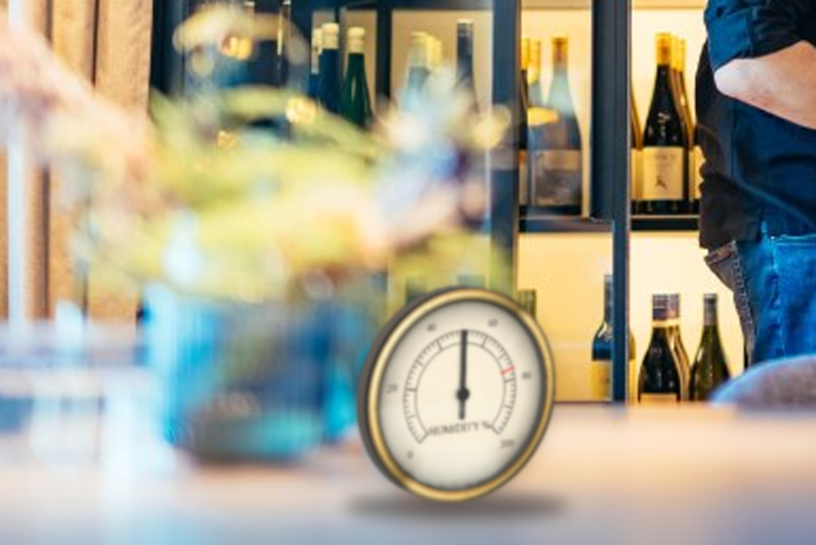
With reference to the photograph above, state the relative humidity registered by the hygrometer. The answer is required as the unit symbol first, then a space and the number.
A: % 50
